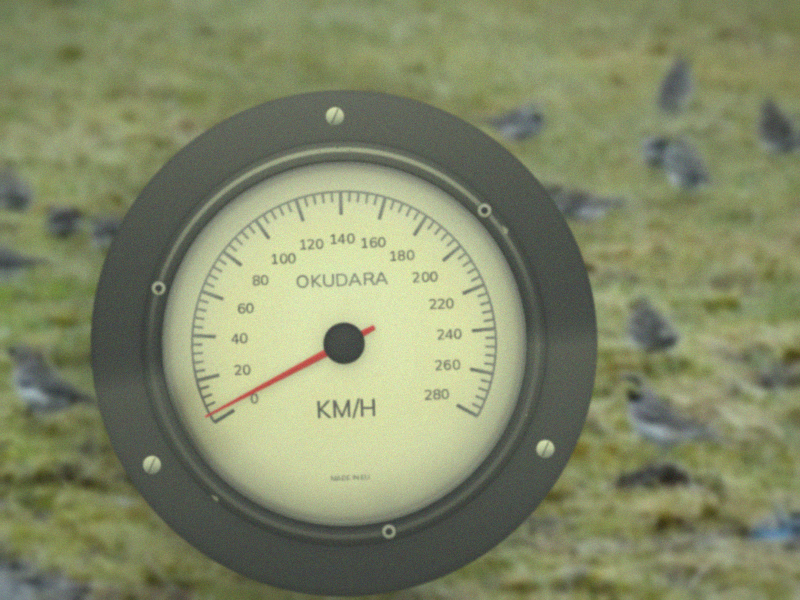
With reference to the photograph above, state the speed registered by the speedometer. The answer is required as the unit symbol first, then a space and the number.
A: km/h 4
